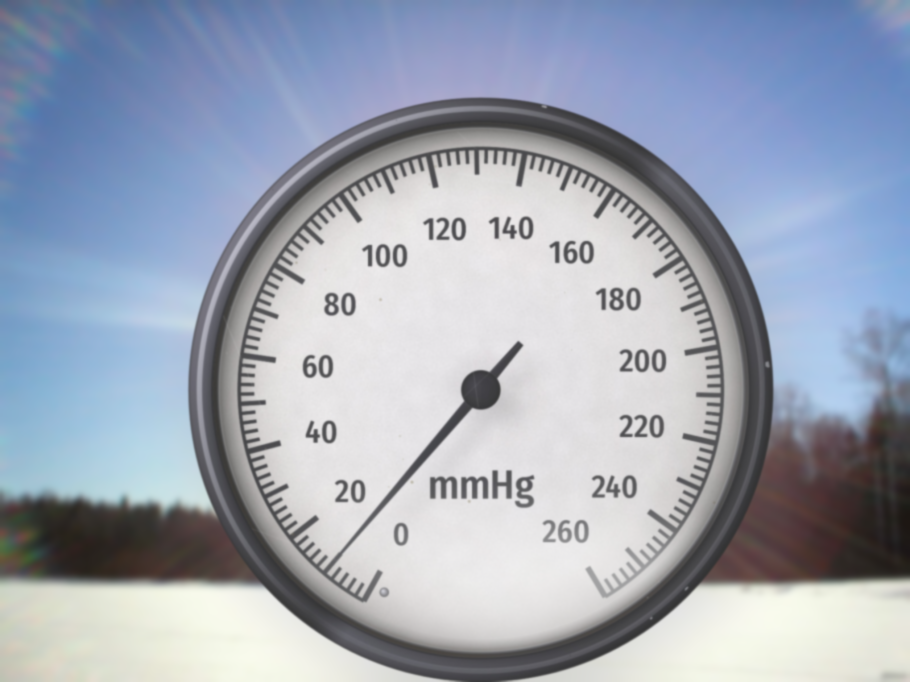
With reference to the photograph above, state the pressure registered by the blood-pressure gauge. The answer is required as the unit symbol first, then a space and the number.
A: mmHg 10
